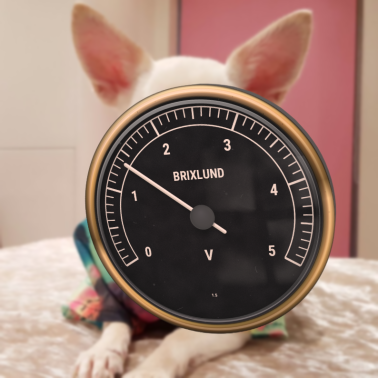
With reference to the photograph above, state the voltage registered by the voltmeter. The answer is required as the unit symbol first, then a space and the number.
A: V 1.4
